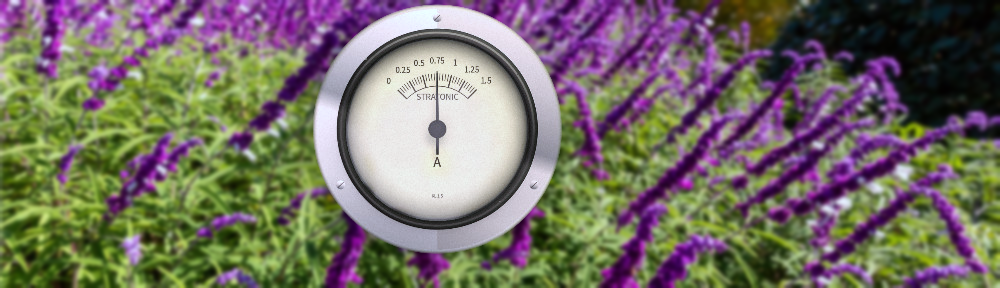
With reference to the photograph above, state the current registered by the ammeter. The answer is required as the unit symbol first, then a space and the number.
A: A 0.75
